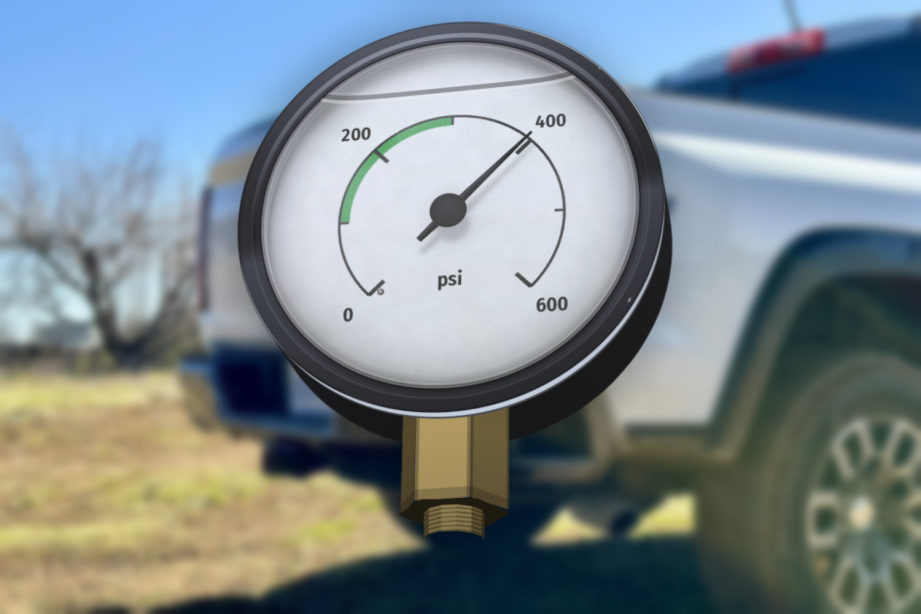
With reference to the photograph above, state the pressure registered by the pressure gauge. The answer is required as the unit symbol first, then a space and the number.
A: psi 400
